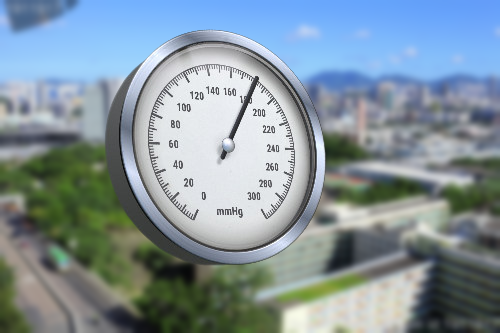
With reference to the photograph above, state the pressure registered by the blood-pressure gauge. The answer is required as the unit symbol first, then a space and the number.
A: mmHg 180
